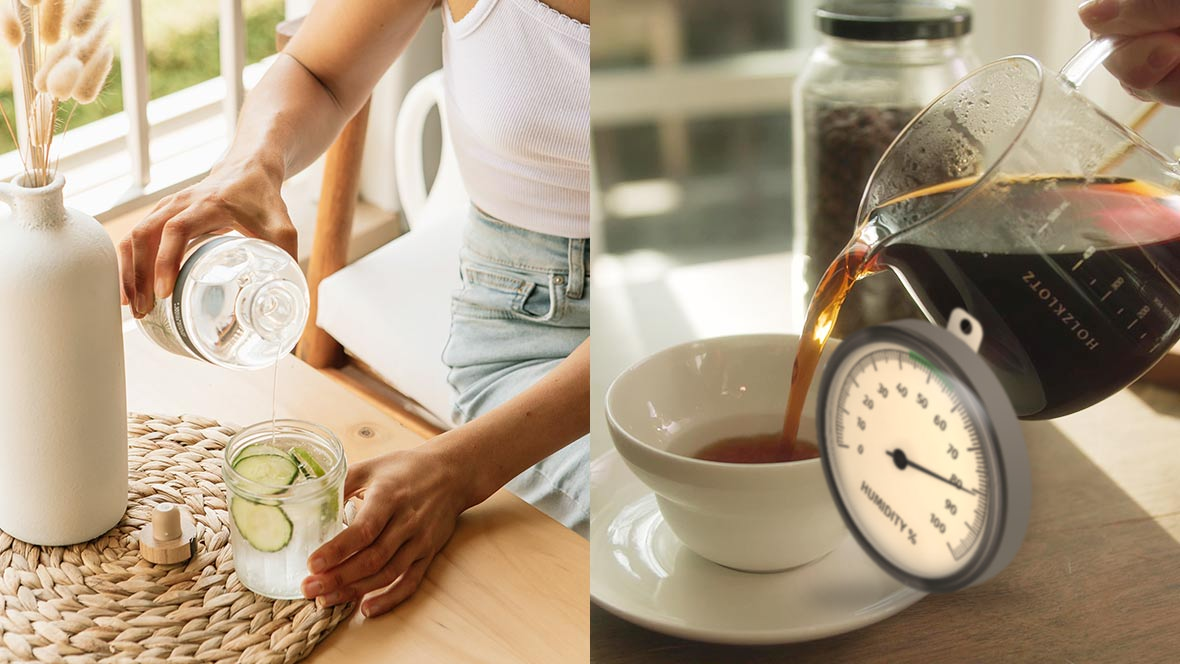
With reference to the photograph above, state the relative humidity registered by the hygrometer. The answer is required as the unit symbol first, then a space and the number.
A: % 80
